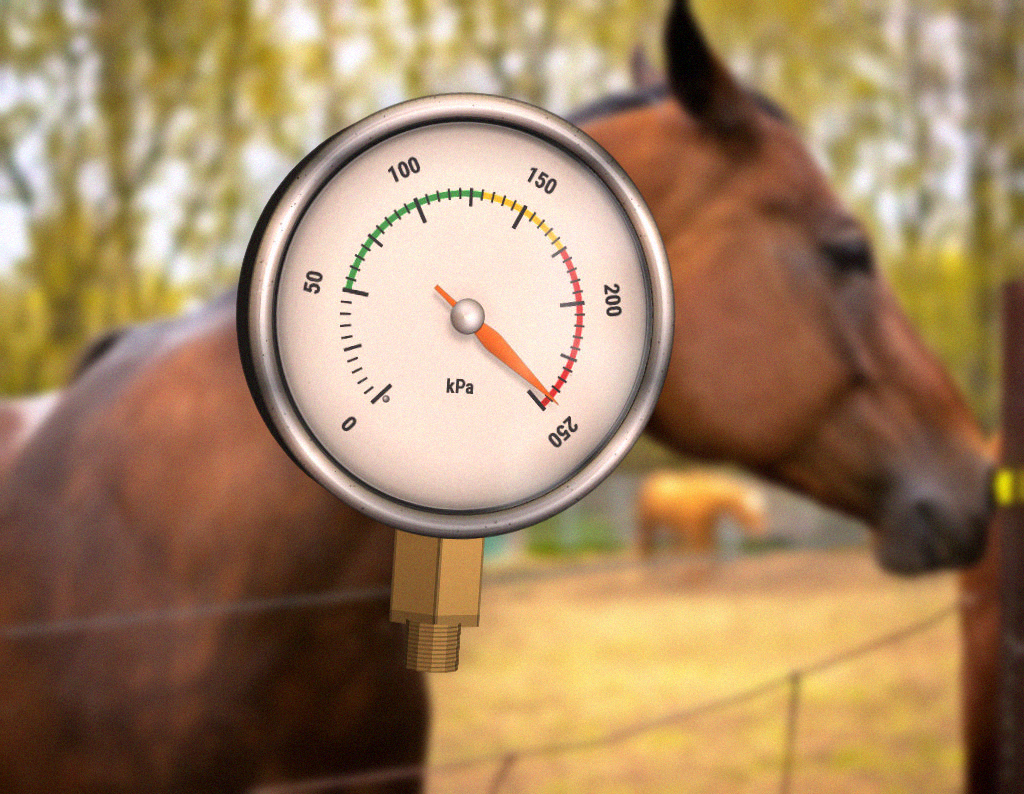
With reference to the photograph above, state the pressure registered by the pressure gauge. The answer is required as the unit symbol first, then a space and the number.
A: kPa 245
